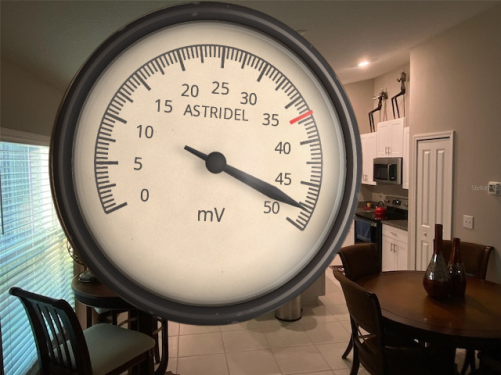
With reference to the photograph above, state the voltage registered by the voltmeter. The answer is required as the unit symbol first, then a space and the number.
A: mV 48
